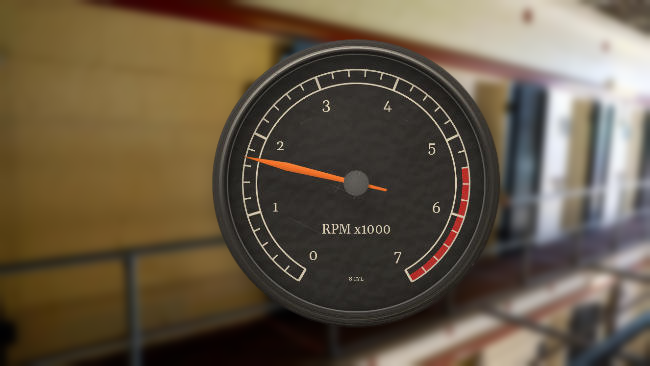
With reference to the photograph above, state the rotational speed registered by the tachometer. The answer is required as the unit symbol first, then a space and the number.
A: rpm 1700
